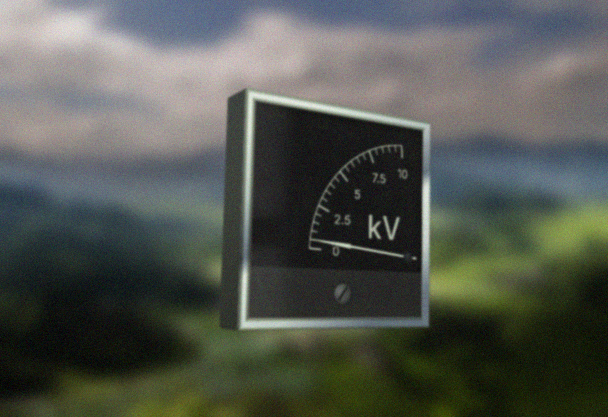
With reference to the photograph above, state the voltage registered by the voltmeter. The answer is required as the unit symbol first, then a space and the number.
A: kV 0.5
